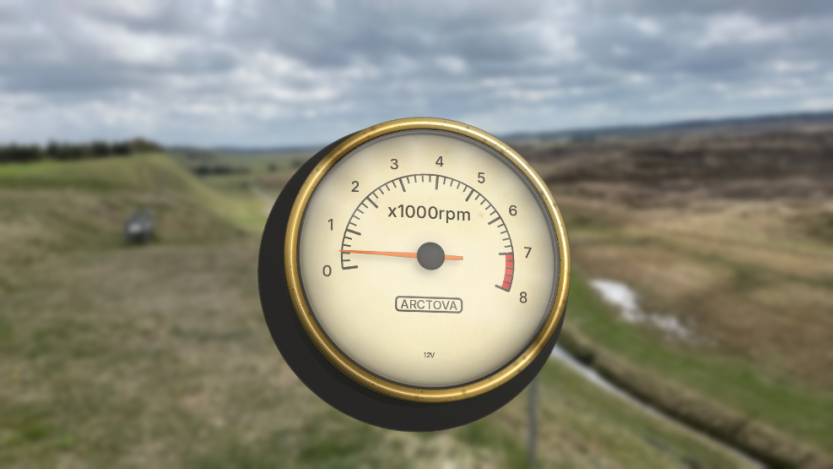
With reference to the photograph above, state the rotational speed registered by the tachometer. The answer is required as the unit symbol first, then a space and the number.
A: rpm 400
